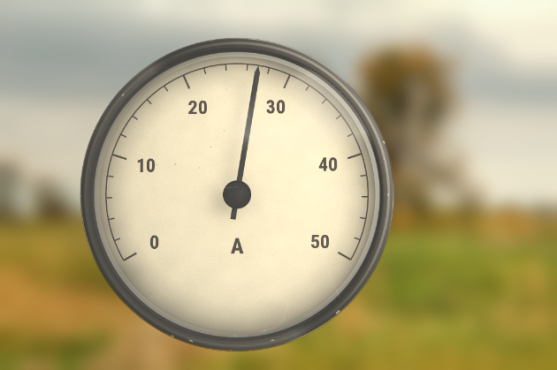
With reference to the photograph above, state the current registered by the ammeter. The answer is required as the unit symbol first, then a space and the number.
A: A 27
